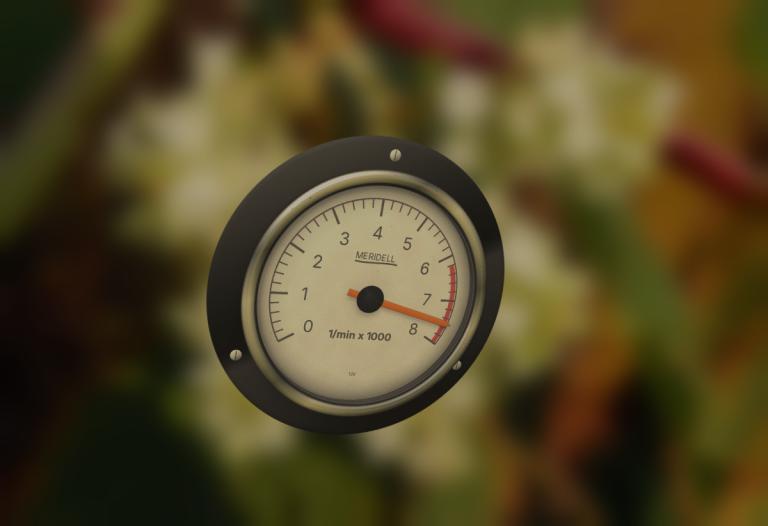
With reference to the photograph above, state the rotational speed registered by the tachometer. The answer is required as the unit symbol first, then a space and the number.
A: rpm 7500
